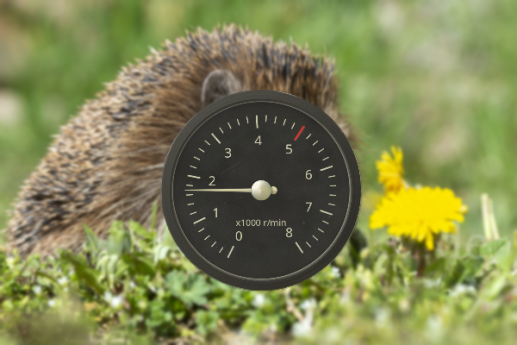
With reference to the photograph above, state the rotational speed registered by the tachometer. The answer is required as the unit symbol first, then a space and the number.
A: rpm 1700
